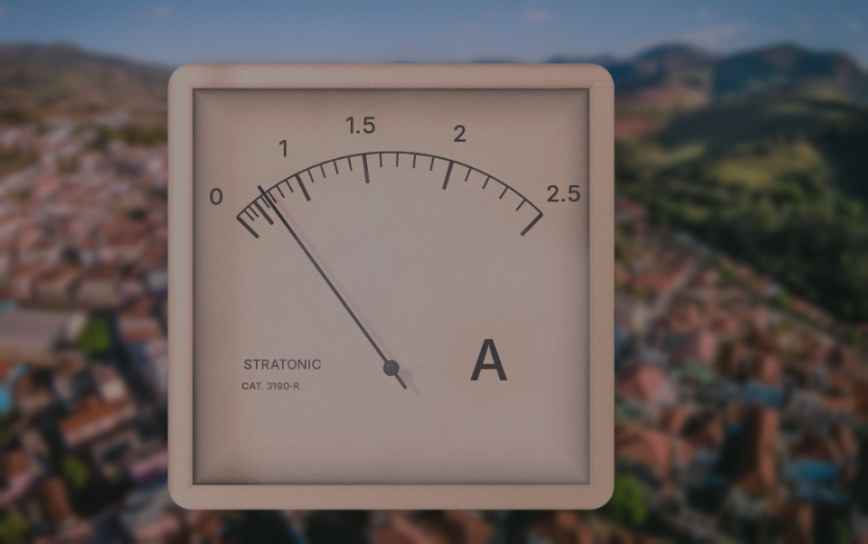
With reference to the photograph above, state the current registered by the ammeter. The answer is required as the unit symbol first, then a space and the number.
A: A 0.65
